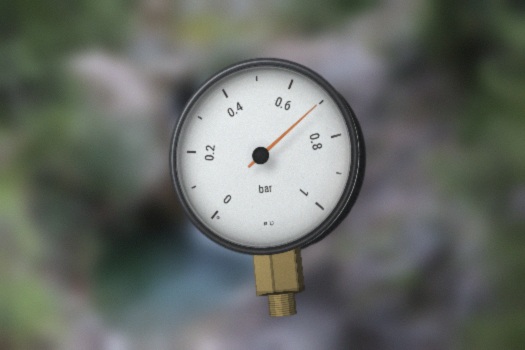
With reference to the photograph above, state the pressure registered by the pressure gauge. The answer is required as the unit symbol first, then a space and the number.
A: bar 0.7
